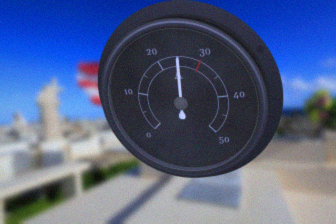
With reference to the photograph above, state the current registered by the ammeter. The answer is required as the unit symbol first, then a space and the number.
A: A 25
